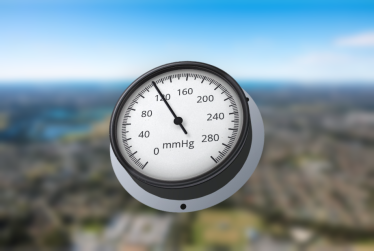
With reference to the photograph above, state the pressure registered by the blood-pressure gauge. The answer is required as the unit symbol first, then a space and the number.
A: mmHg 120
